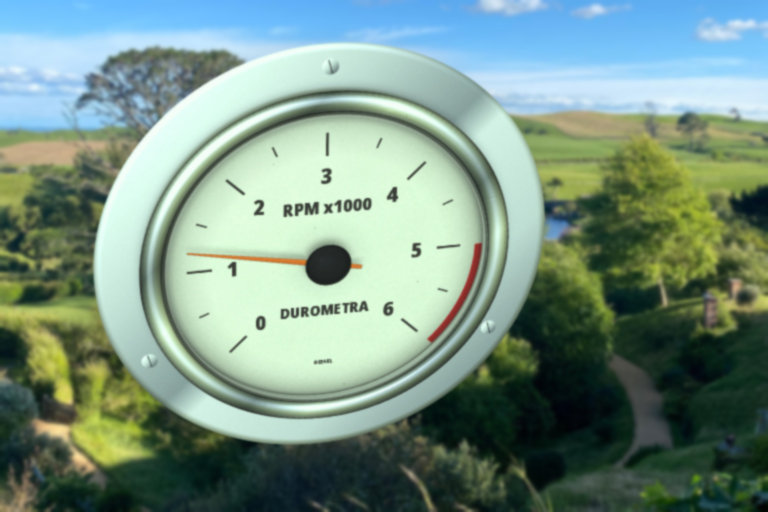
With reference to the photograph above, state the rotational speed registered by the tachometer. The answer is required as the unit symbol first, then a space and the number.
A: rpm 1250
